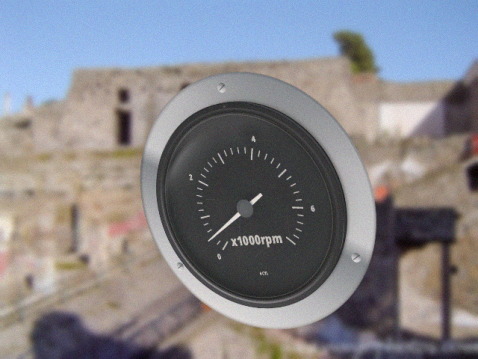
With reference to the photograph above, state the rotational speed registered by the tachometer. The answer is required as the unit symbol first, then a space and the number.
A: rpm 400
